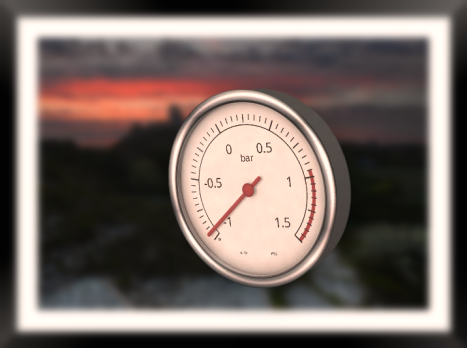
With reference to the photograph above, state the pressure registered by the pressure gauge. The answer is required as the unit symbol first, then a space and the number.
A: bar -0.95
